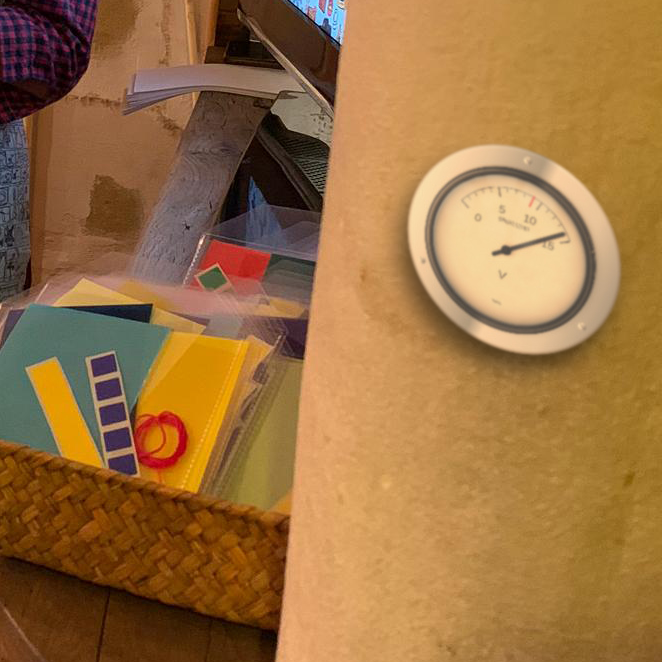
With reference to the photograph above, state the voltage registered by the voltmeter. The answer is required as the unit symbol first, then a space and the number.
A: V 14
